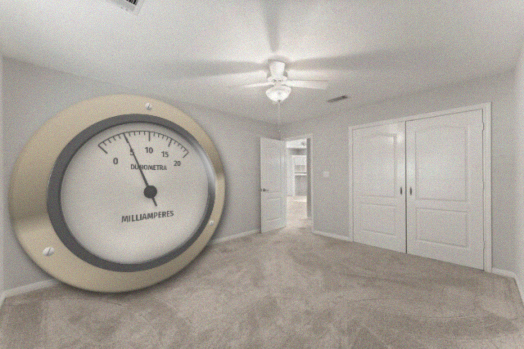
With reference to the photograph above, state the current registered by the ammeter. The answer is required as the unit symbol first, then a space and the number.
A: mA 5
